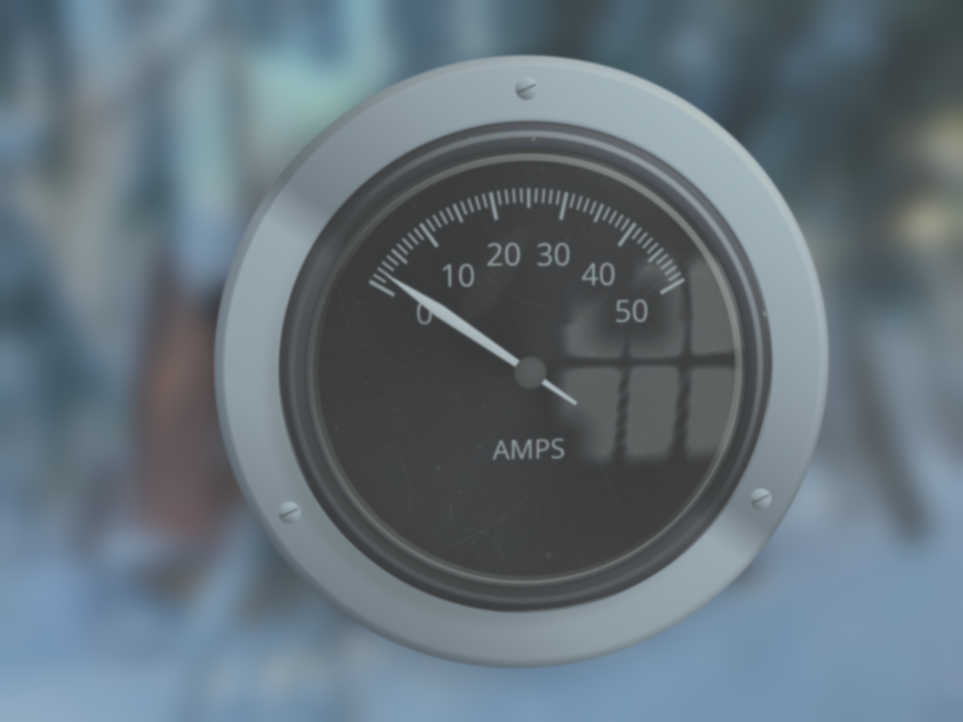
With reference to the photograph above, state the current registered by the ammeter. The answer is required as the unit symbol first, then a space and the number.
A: A 2
